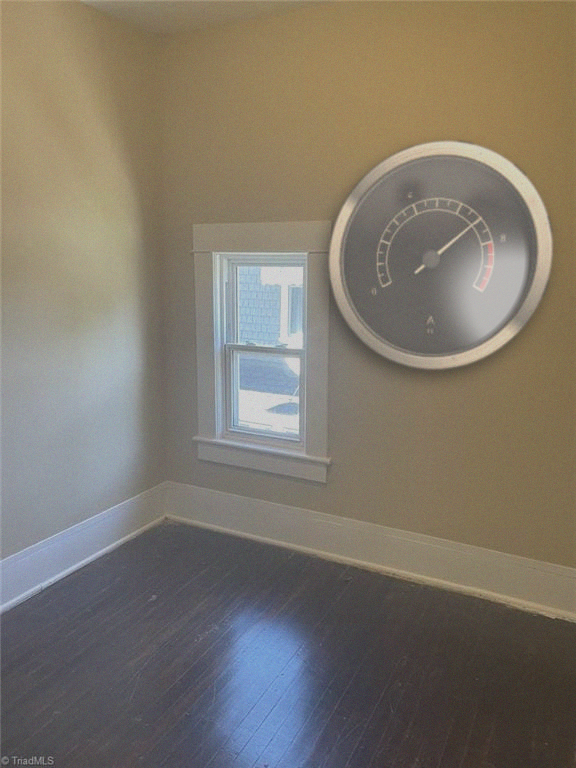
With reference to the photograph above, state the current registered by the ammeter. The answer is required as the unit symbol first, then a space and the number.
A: A 7
